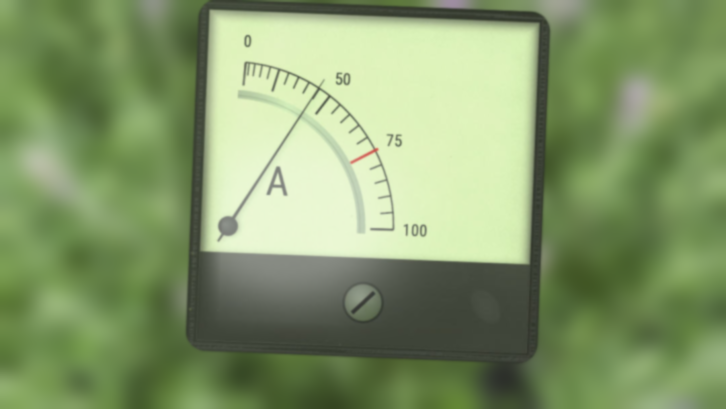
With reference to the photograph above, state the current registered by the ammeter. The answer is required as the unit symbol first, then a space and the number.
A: A 45
